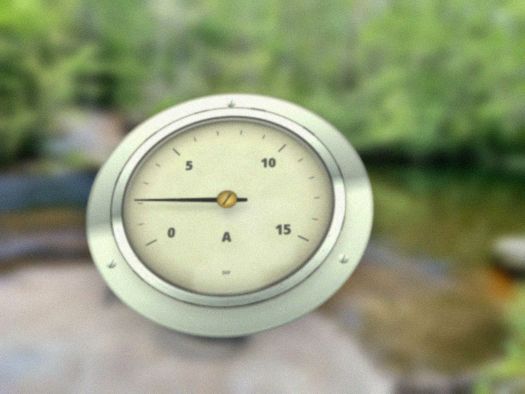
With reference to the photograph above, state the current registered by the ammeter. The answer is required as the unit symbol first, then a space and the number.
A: A 2
